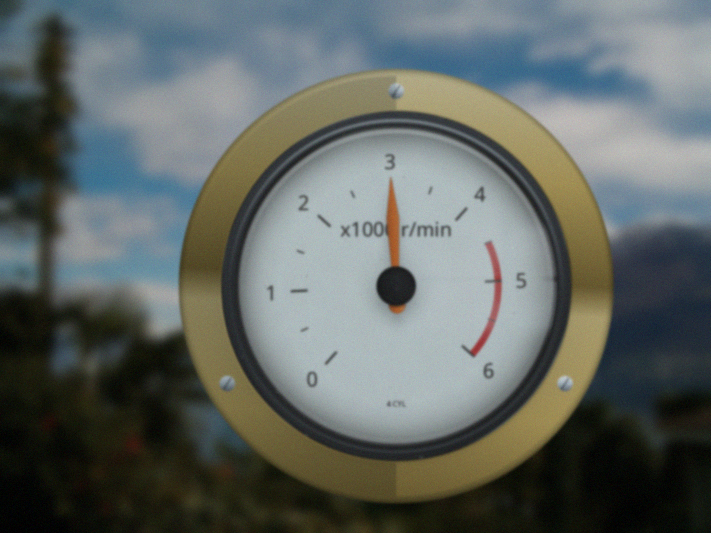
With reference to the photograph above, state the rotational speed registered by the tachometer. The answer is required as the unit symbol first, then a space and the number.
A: rpm 3000
